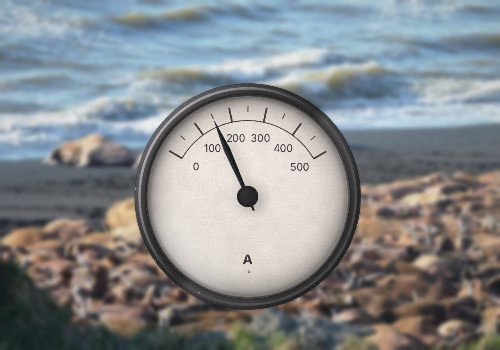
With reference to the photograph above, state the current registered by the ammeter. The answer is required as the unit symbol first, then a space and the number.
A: A 150
